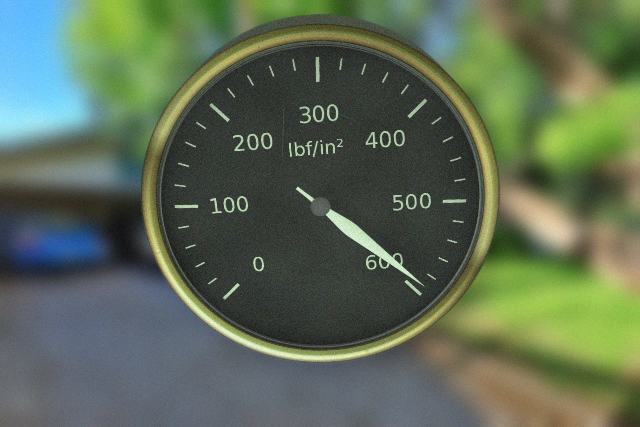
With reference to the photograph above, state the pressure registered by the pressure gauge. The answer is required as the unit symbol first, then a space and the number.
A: psi 590
